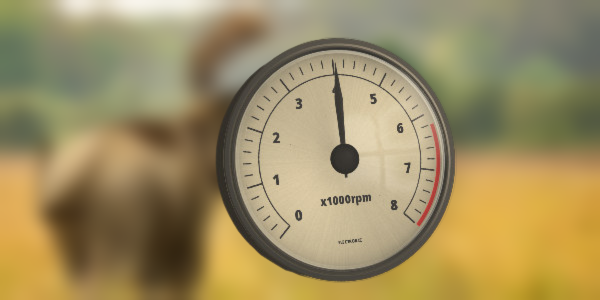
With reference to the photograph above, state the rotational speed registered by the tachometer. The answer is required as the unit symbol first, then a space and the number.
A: rpm 4000
